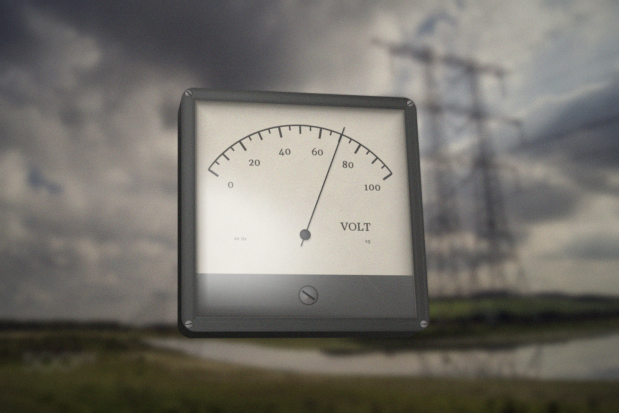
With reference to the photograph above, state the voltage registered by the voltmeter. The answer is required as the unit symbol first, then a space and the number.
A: V 70
